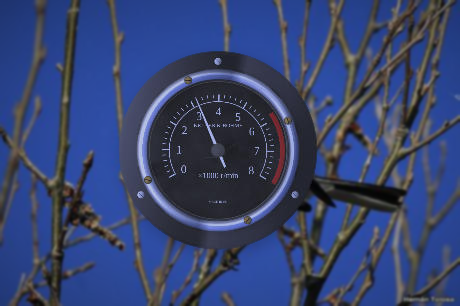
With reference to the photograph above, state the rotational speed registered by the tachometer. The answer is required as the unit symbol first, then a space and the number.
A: rpm 3200
